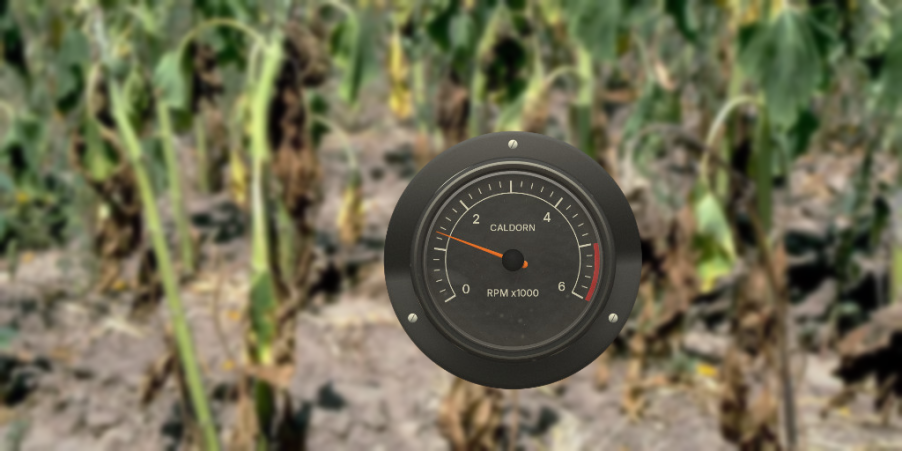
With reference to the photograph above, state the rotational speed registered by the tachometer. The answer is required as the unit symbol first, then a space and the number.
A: rpm 1300
